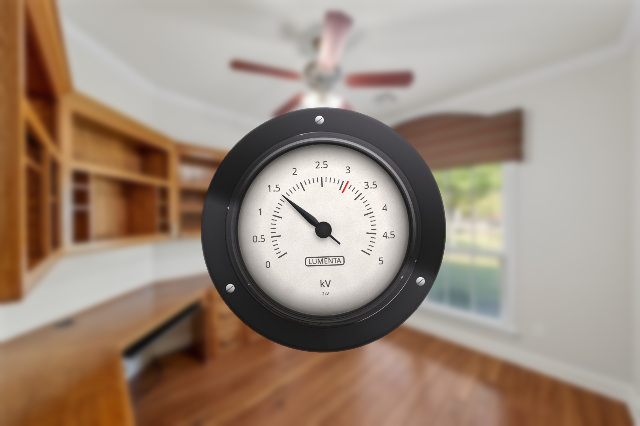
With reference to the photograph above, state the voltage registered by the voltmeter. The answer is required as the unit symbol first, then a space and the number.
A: kV 1.5
